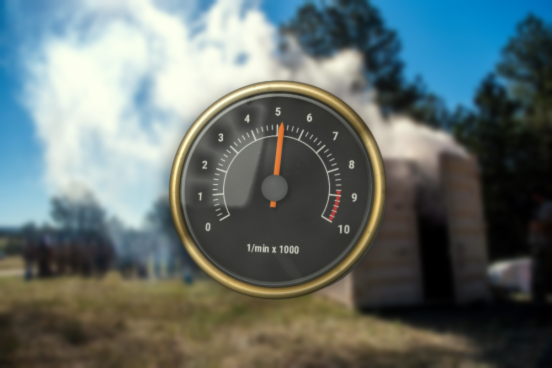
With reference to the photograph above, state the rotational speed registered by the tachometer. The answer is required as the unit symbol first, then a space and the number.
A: rpm 5200
